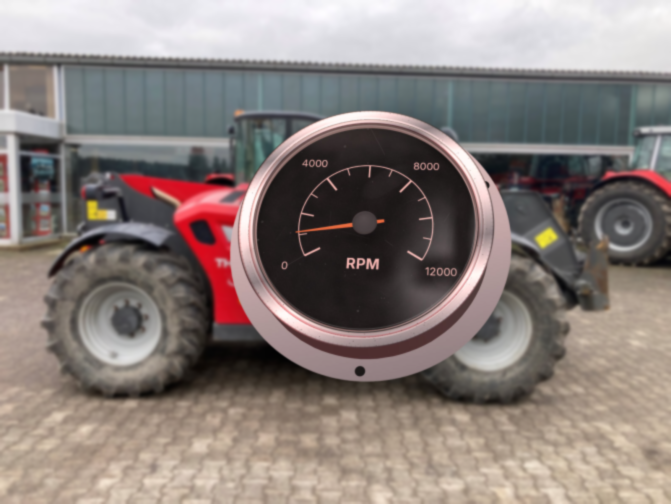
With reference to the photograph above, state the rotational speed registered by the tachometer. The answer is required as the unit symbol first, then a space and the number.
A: rpm 1000
